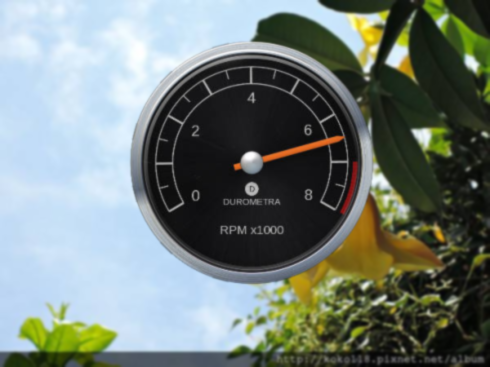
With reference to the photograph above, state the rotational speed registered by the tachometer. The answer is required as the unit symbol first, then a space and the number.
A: rpm 6500
